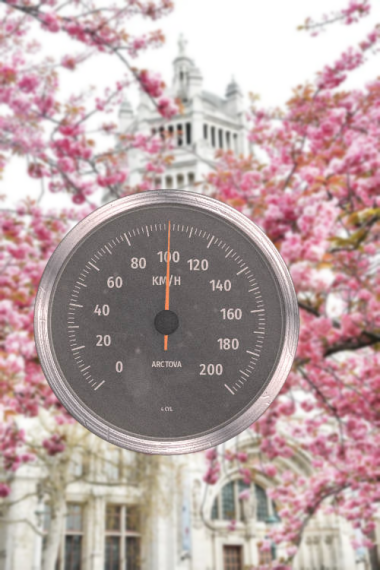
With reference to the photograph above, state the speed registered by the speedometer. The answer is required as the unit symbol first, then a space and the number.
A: km/h 100
